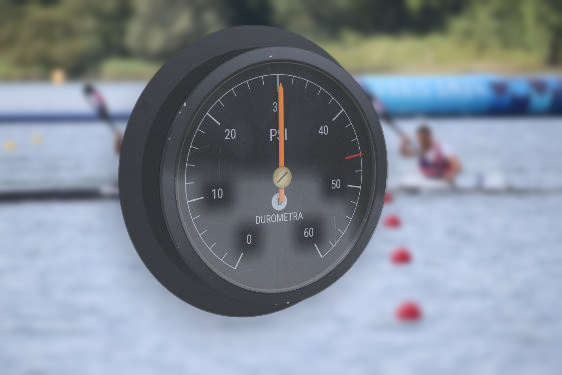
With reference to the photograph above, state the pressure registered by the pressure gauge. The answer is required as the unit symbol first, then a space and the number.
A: psi 30
